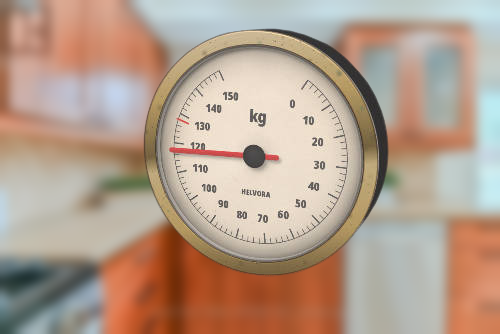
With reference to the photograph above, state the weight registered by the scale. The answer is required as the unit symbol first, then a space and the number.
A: kg 118
